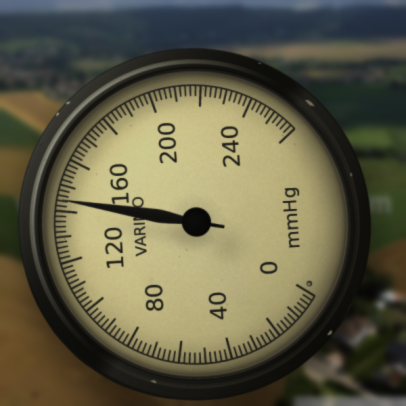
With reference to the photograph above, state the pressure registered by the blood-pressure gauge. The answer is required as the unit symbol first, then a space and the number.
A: mmHg 144
